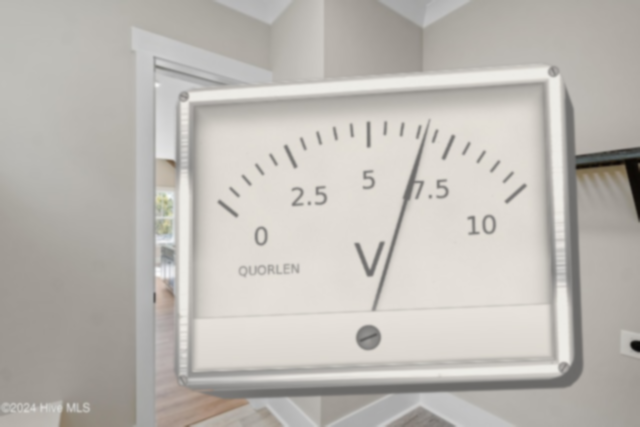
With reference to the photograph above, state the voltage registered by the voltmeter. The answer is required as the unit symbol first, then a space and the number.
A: V 6.75
